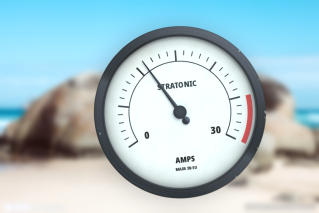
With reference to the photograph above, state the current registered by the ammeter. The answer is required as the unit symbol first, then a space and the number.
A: A 11
